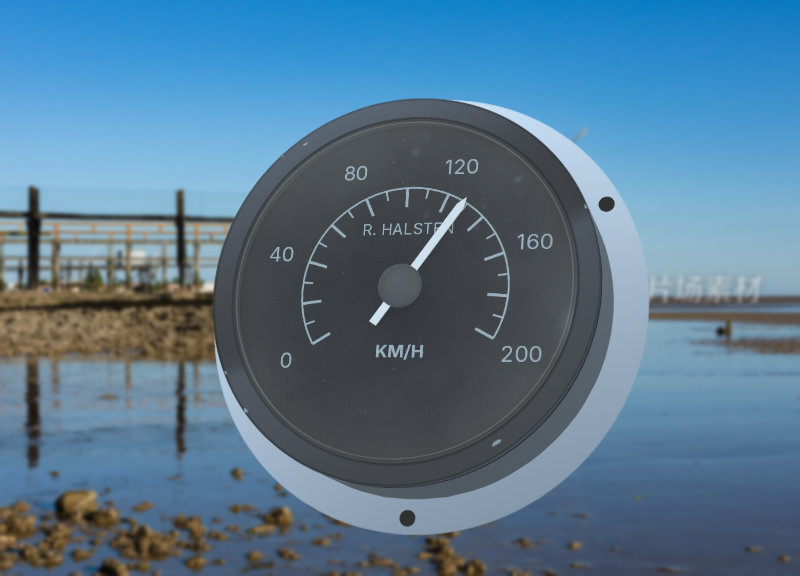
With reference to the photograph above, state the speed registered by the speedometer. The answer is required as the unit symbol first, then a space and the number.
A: km/h 130
